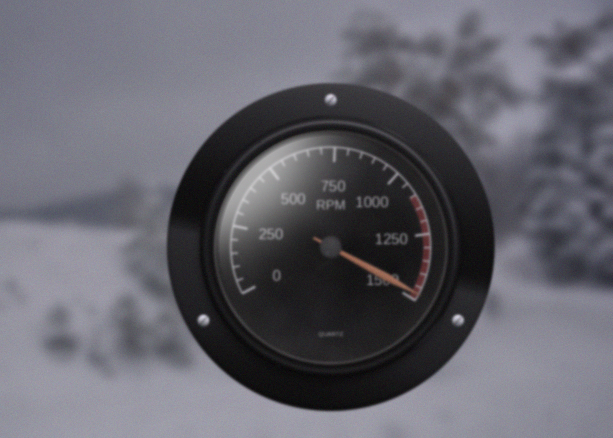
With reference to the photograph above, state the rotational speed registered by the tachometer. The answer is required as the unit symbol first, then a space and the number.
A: rpm 1475
